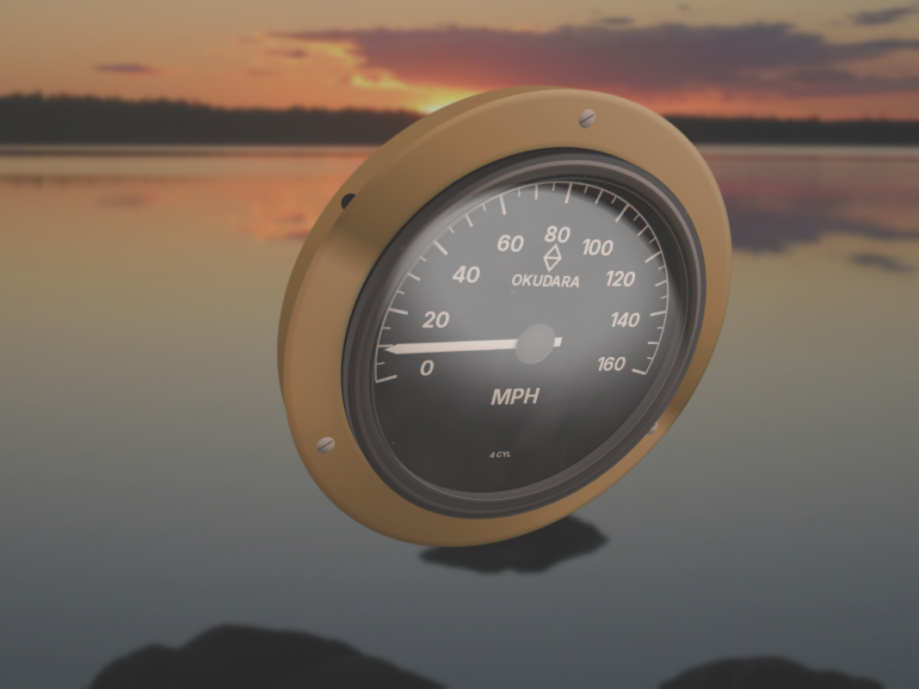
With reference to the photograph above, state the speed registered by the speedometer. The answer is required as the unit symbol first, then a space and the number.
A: mph 10
